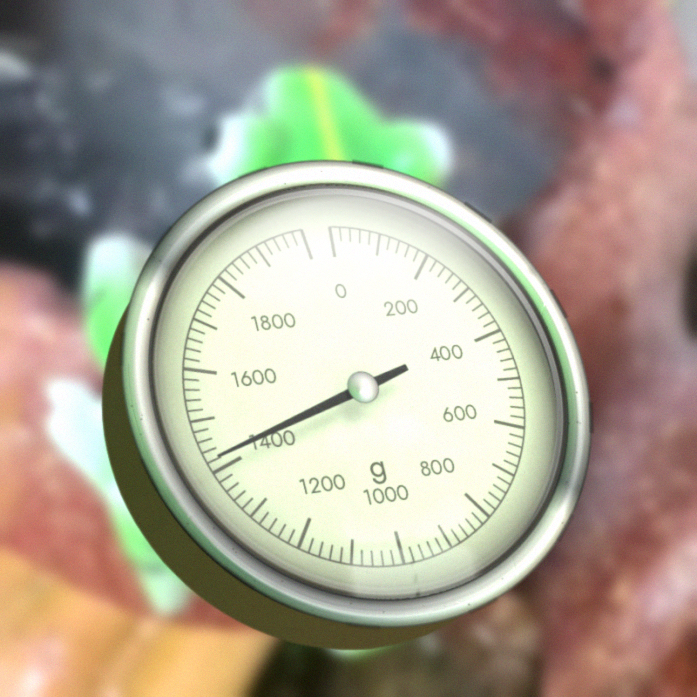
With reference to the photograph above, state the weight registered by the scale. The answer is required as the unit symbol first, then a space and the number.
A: g 1420
